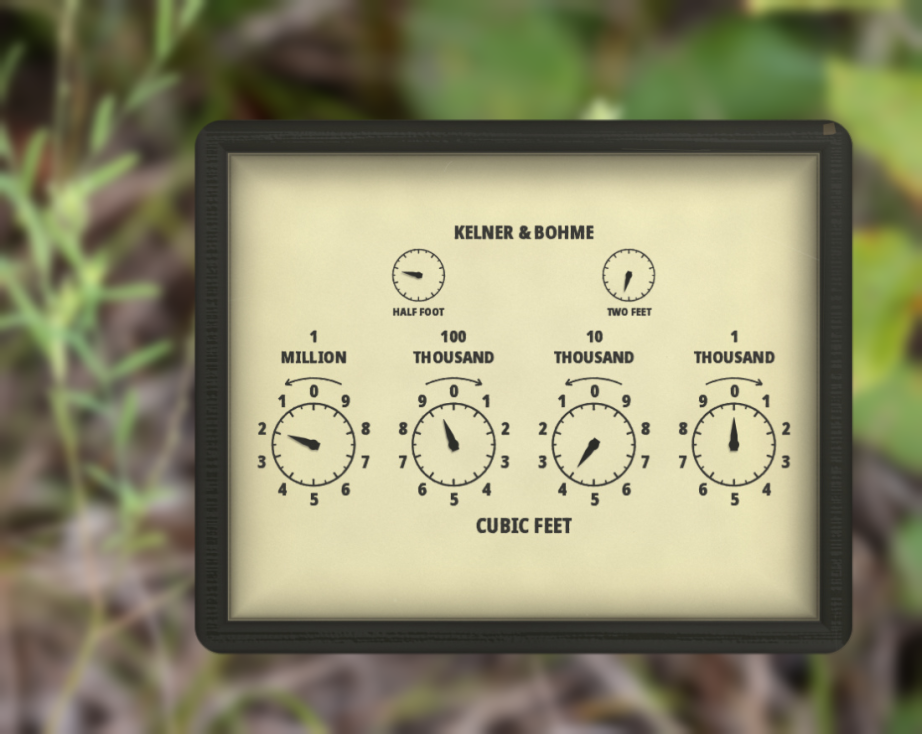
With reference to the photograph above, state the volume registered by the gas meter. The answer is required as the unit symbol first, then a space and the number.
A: ft³ 194000
